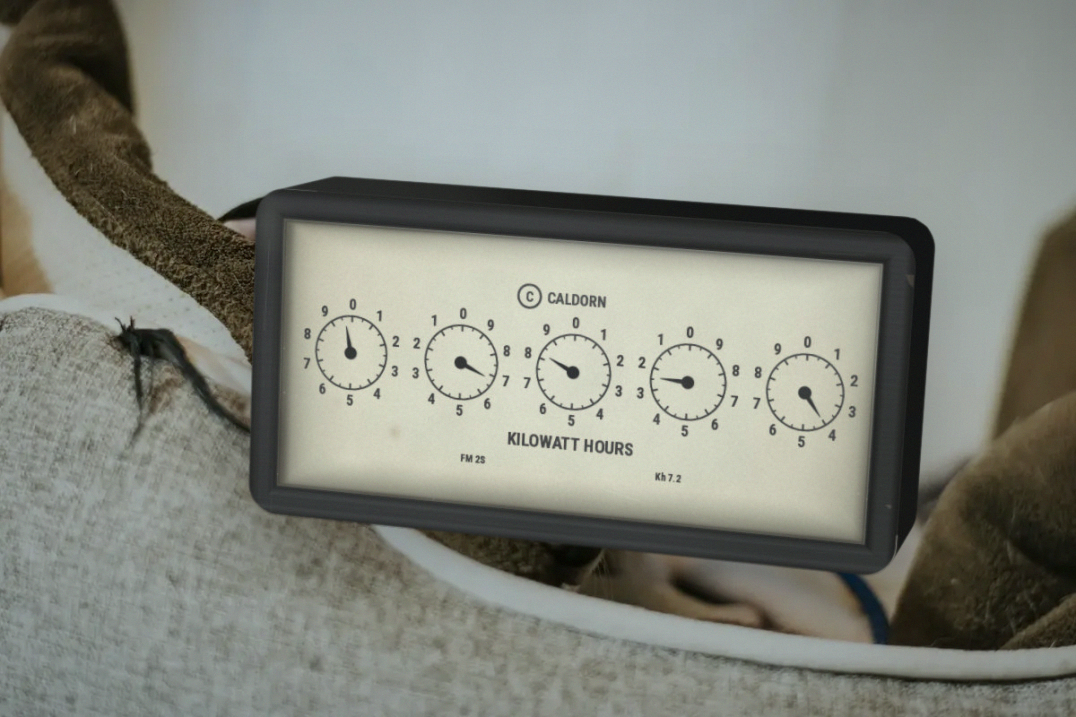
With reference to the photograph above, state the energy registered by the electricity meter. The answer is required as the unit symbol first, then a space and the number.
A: kWh 96824
